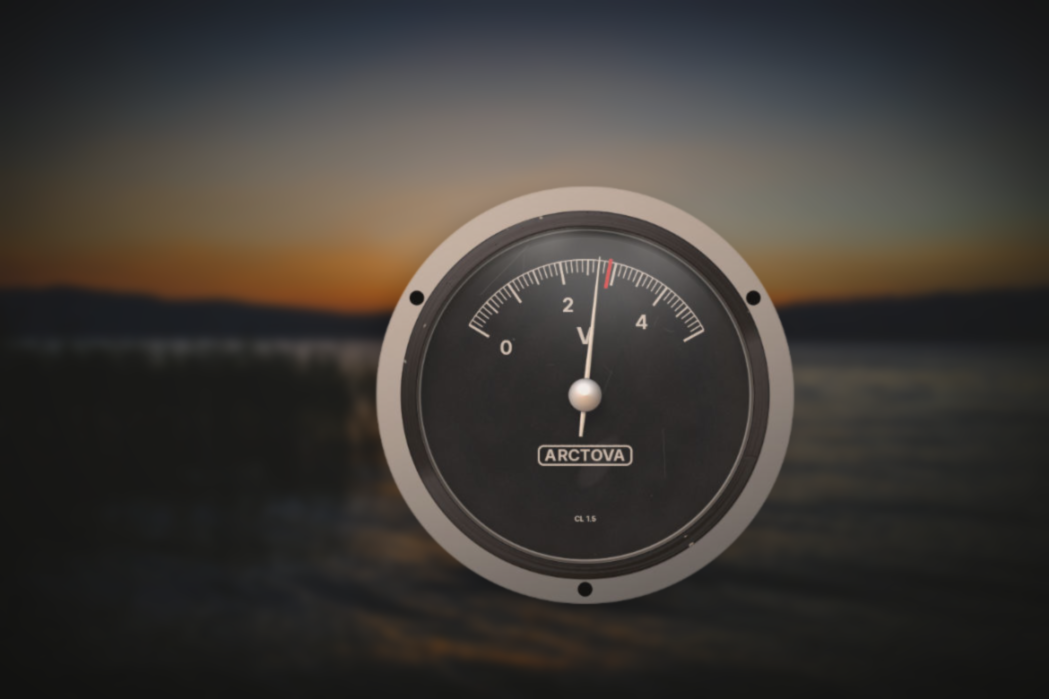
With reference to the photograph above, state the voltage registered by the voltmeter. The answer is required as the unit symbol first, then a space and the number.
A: V 2.7
